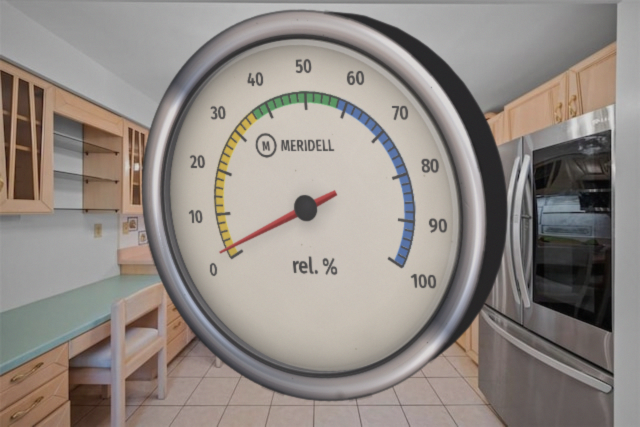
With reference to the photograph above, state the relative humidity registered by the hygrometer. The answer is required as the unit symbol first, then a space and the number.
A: % 2
